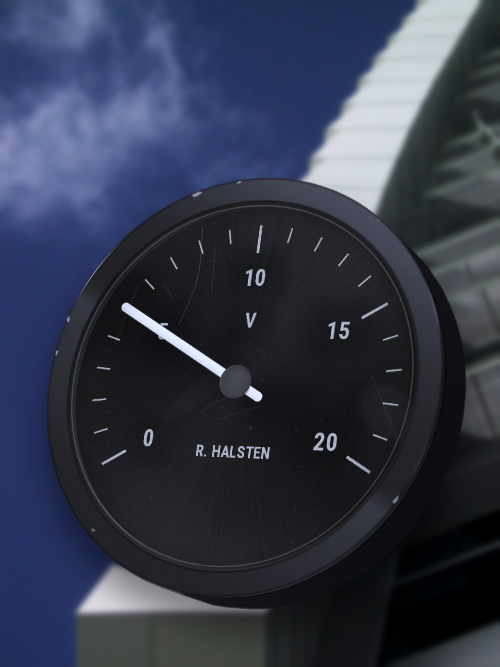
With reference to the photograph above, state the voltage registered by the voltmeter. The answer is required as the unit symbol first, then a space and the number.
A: V 5
